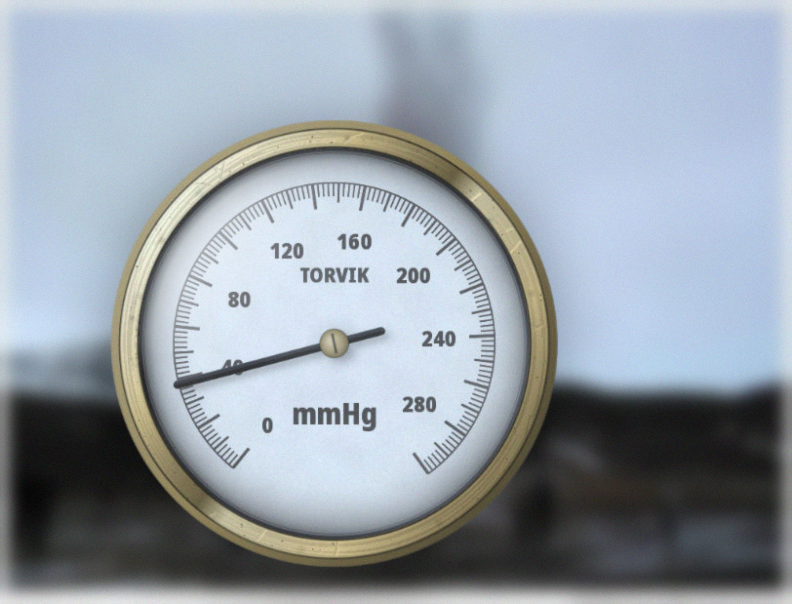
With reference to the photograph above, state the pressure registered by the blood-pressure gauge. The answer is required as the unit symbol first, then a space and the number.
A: mmHg 38
